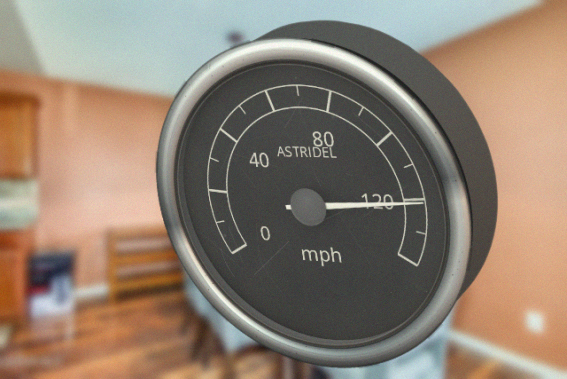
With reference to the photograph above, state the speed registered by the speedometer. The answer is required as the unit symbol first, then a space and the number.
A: mph 120
